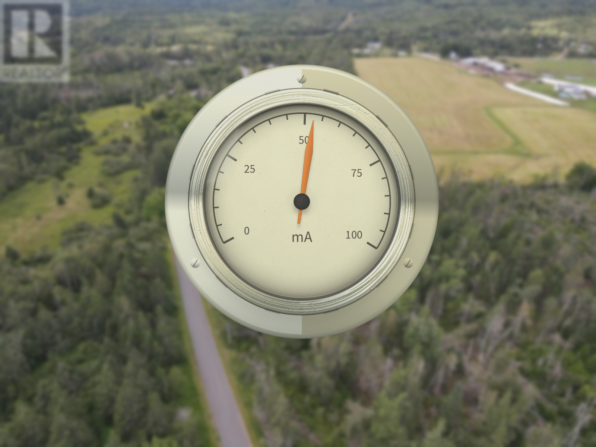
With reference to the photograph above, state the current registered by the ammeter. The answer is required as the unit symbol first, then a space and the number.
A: mA 52.5
